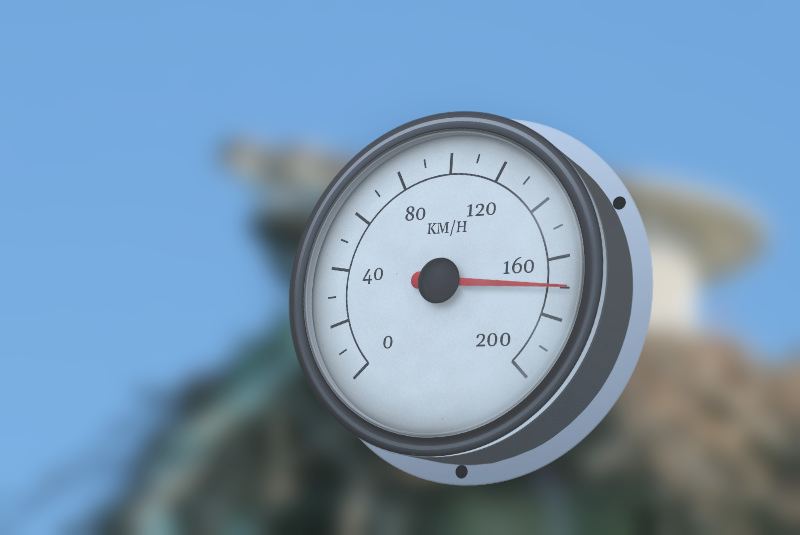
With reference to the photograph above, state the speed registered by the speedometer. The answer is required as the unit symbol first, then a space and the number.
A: km/h 170
